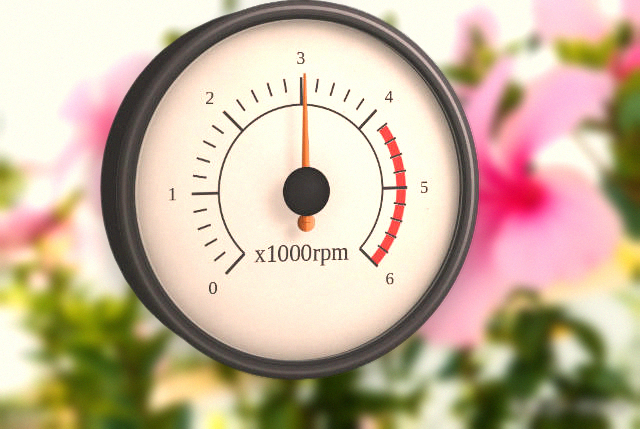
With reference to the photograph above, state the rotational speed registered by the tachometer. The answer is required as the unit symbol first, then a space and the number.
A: rpm 3000
